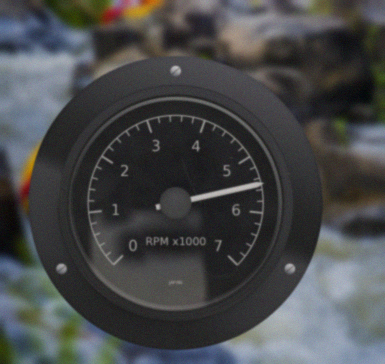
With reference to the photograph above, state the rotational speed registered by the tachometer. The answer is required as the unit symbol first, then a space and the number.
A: rpm 5500
